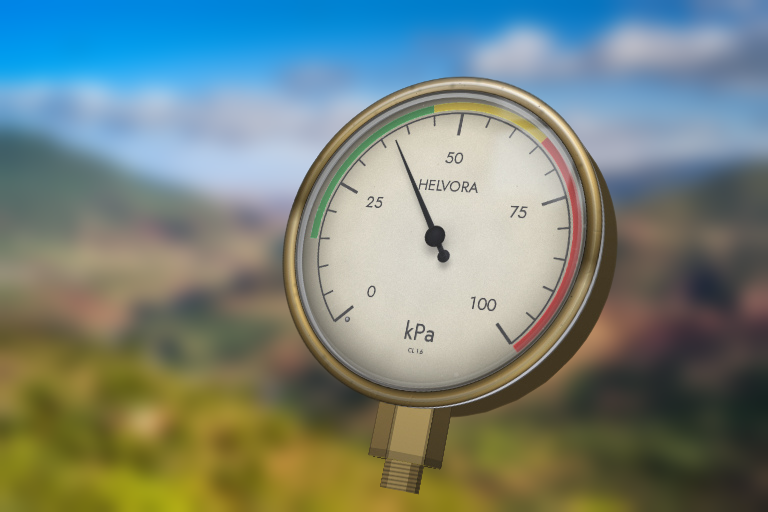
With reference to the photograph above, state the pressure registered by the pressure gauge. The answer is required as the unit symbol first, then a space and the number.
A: kPa 37.5
